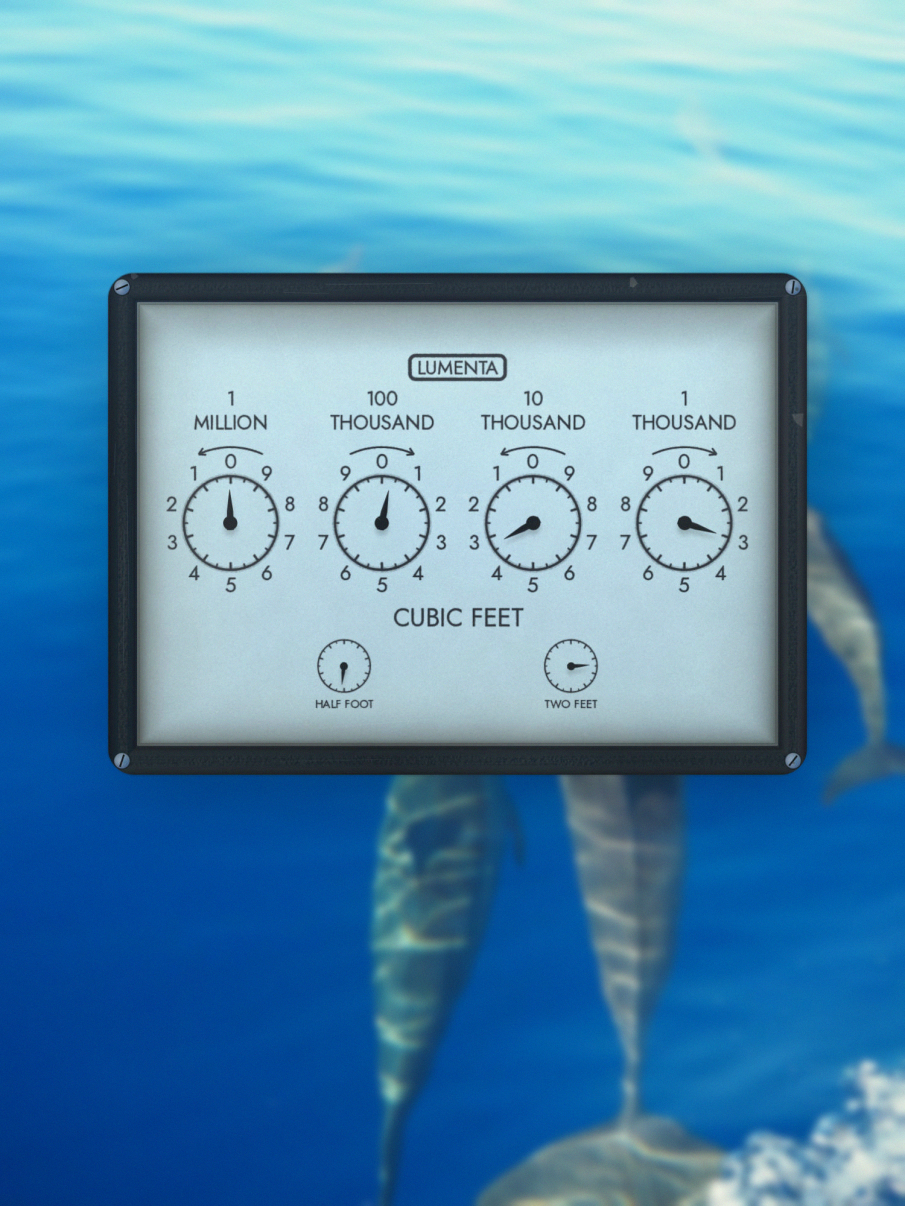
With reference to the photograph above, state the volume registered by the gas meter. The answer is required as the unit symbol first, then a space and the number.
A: ft³ 3300
